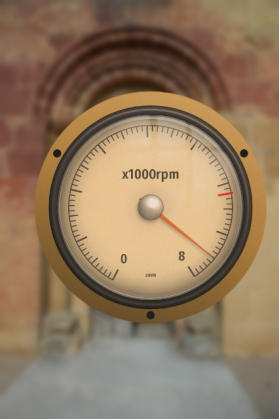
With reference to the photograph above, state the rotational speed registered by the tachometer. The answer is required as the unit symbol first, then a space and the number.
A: rpm 7500
